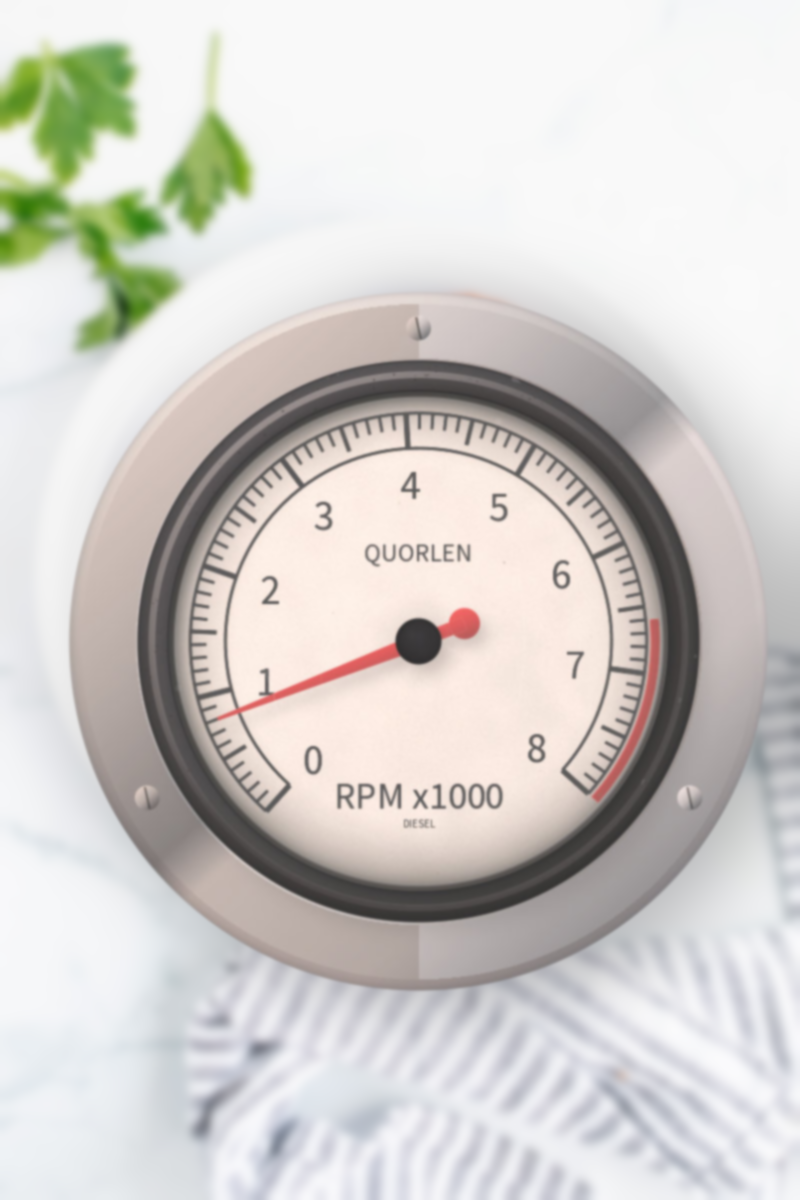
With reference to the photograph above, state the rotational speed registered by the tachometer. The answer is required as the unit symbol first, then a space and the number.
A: rpm 800
